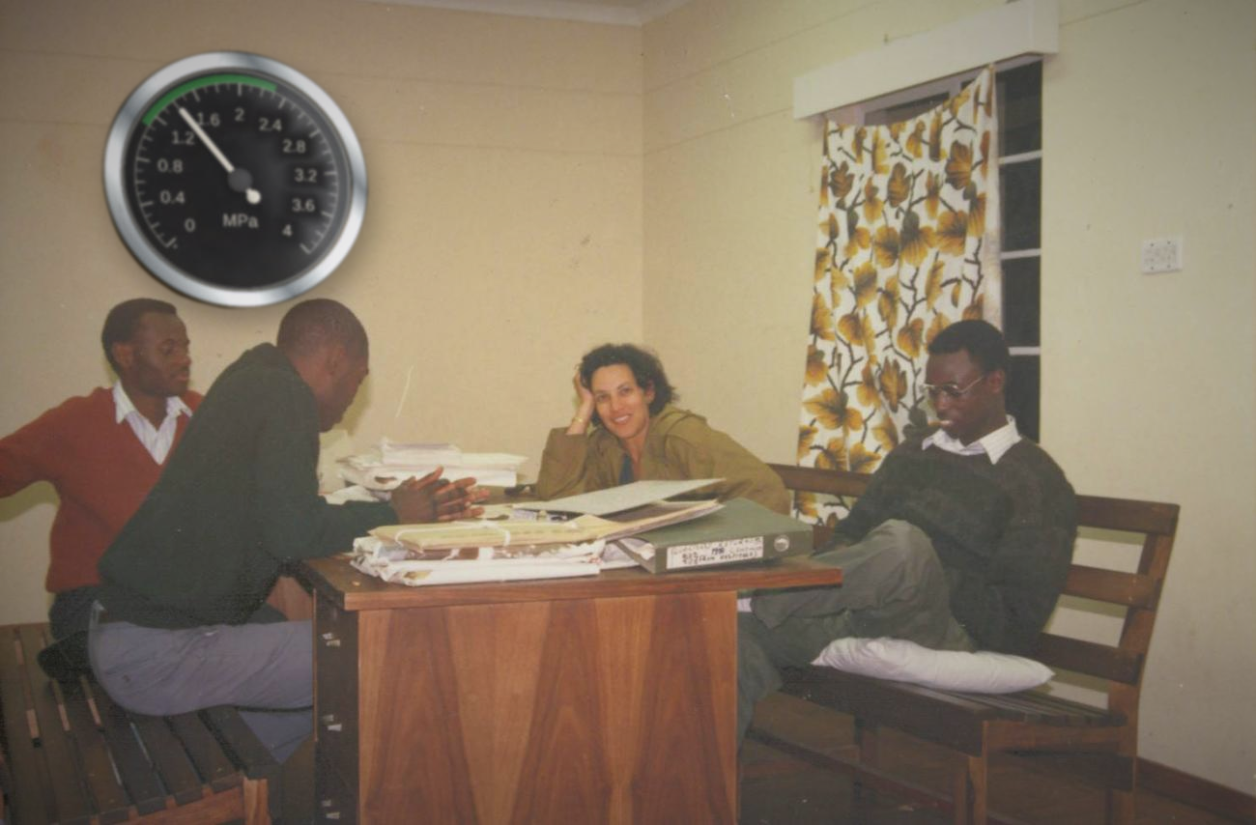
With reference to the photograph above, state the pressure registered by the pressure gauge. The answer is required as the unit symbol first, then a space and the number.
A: MPa 1.4
